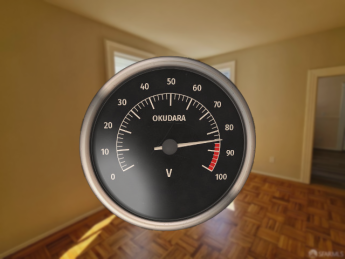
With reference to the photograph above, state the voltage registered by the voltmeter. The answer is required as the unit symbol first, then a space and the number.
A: V 84
